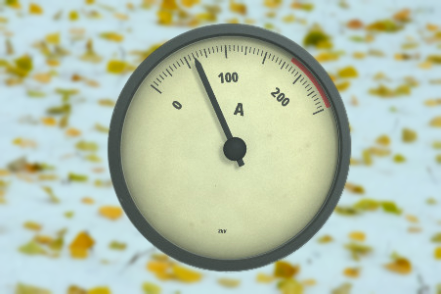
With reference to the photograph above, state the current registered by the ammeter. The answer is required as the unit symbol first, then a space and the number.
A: A 60
